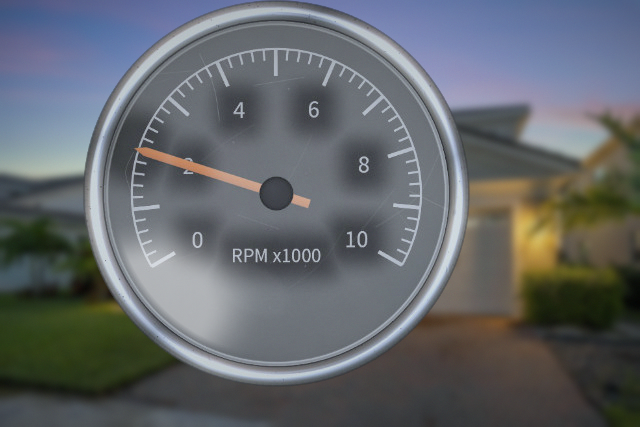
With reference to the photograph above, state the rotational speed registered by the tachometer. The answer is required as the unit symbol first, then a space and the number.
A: rpm 2000
